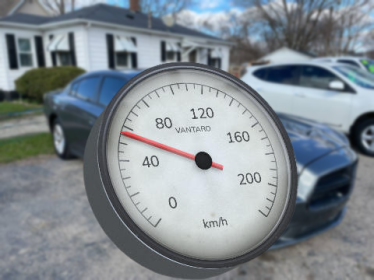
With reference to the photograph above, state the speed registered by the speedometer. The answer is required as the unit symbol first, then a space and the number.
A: km/h 55
